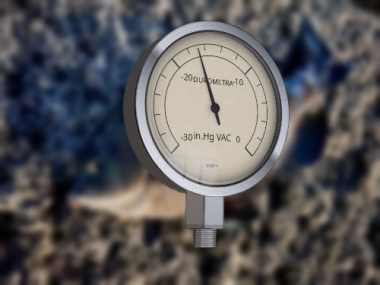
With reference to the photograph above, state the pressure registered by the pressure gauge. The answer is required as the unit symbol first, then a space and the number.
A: inHg -17
